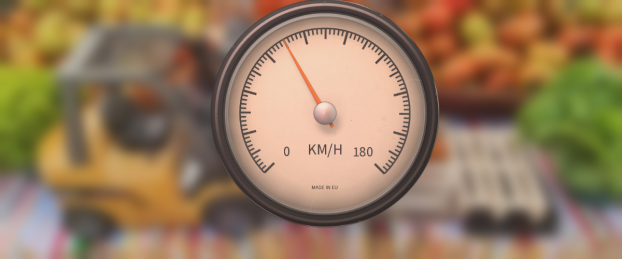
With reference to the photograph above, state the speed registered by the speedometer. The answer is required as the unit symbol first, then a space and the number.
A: km/h 70
